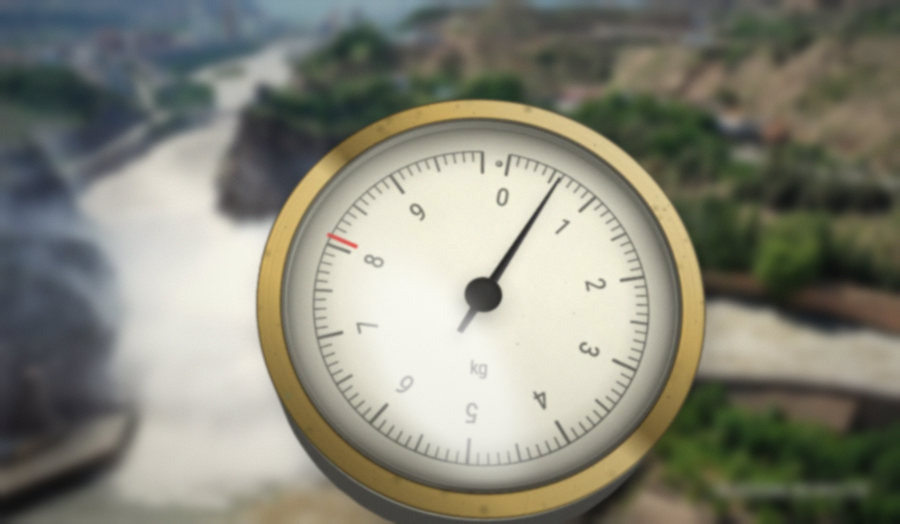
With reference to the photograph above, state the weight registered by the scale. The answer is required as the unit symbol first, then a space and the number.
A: kg 0.6
